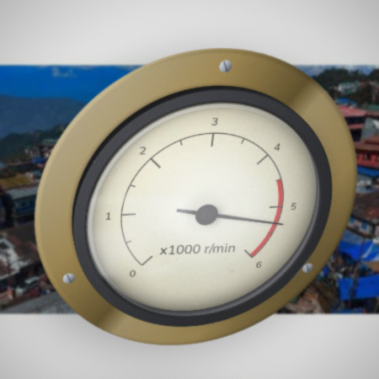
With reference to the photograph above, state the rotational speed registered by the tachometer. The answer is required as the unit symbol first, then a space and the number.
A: rpm 5250
